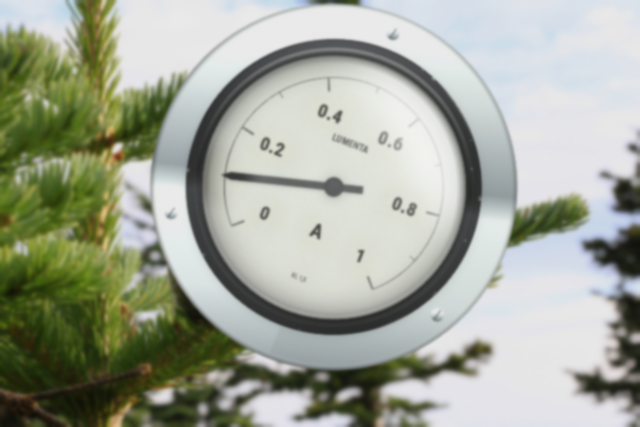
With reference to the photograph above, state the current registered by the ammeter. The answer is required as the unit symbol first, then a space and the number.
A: A 0.1
